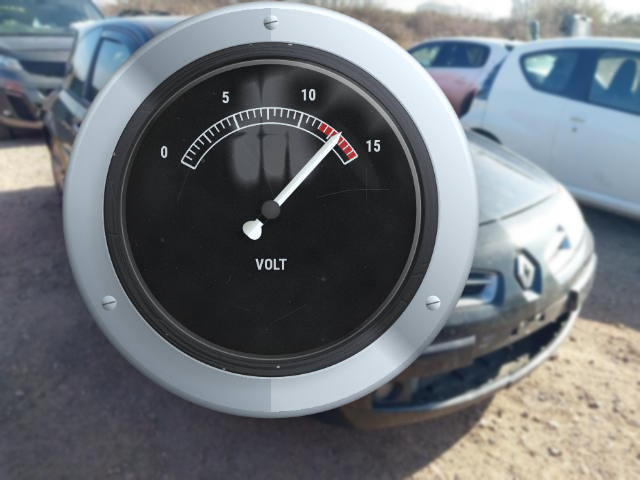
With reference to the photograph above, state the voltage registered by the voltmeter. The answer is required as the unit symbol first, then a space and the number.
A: V 13
